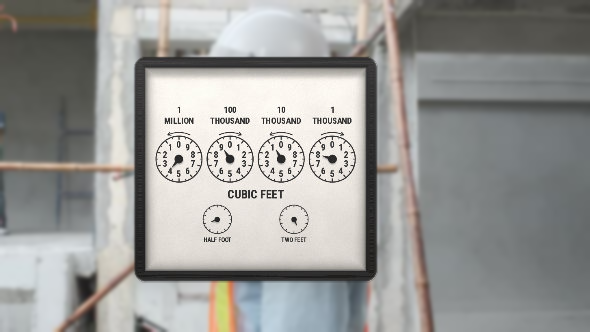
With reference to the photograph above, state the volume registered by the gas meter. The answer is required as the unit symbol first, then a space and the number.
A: ft³ 390800
